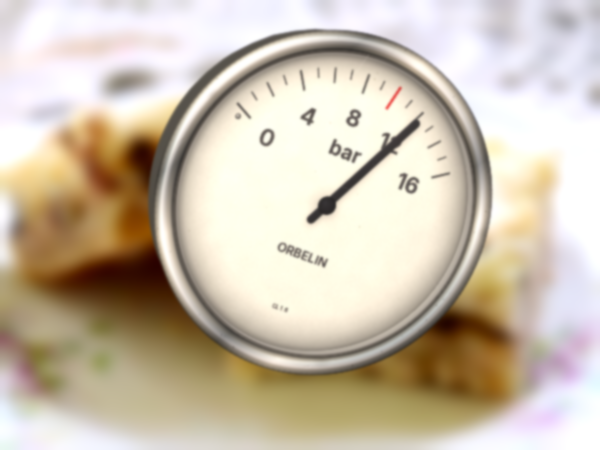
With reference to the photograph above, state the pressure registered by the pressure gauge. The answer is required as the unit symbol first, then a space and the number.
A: bar 12
